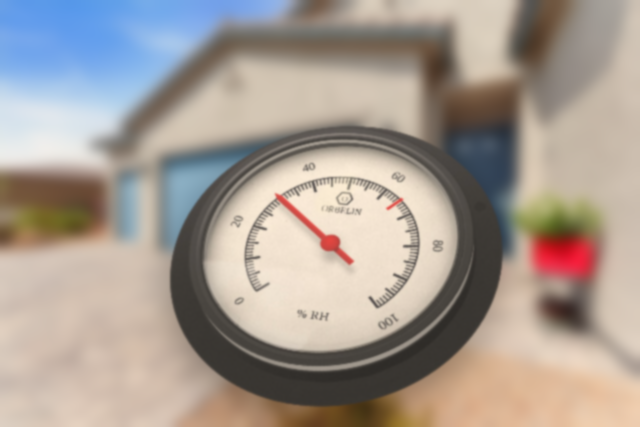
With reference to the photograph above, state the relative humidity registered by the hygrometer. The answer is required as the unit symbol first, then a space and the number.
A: % 30
